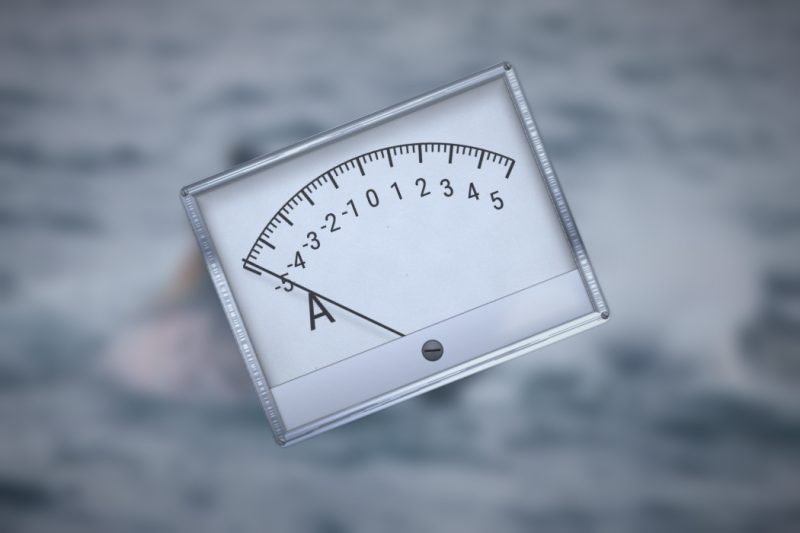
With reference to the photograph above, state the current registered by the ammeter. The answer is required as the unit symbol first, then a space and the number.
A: A -4.8
